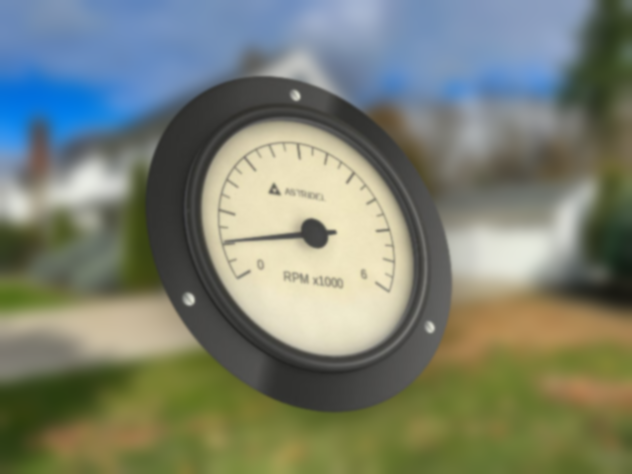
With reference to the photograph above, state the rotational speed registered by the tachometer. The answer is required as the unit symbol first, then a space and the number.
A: rpm 500
